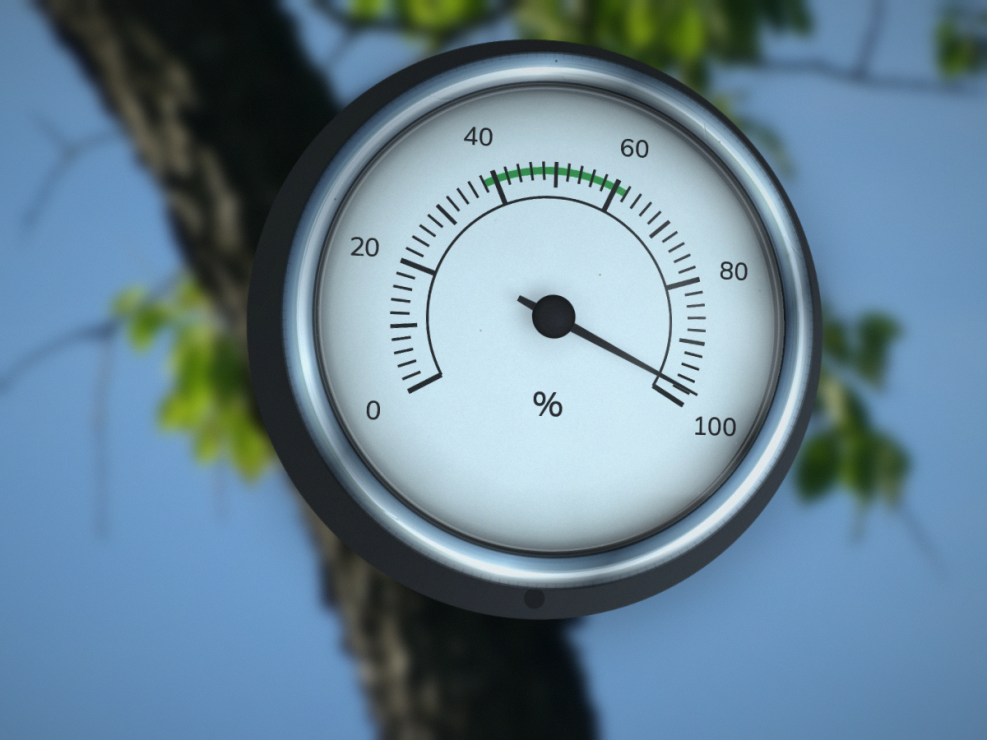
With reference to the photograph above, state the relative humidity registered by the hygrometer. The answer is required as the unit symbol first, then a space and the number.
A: % 98
